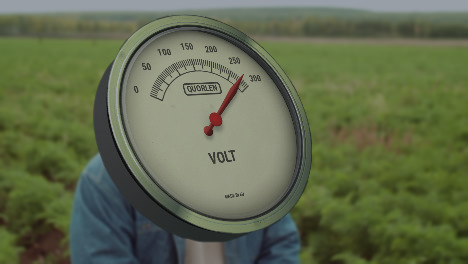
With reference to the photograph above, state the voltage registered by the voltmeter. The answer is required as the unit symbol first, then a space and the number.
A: V 275
